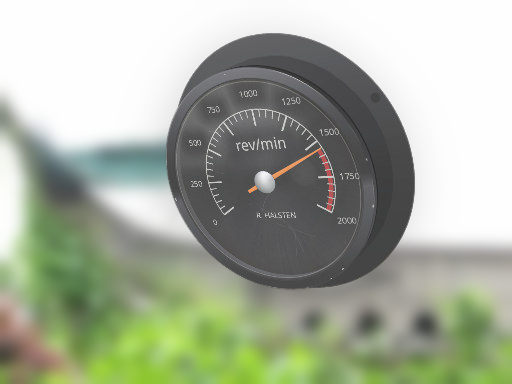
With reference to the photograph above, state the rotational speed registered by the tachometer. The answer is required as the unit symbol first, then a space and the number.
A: rpm 1550
